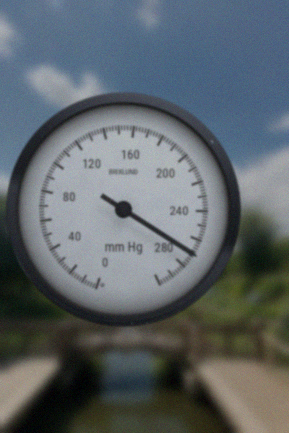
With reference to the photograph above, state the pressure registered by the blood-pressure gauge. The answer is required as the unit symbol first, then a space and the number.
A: mmHg 270
